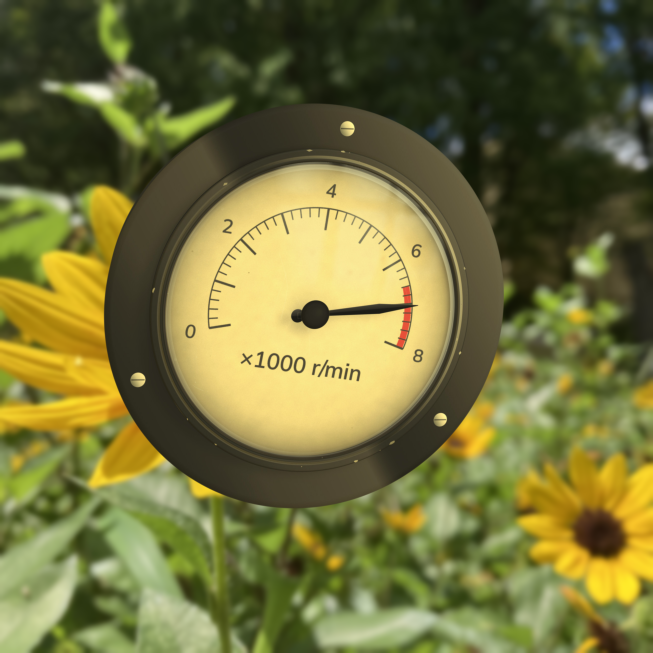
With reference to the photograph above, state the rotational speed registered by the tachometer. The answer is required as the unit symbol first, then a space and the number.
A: rpm 7000
